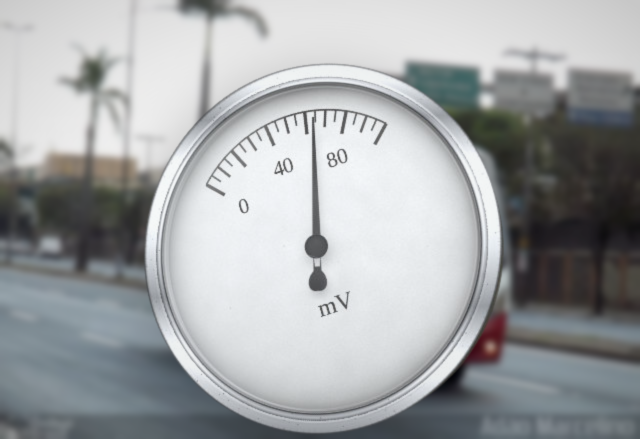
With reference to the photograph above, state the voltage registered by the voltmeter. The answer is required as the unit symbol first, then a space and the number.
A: mV 65
